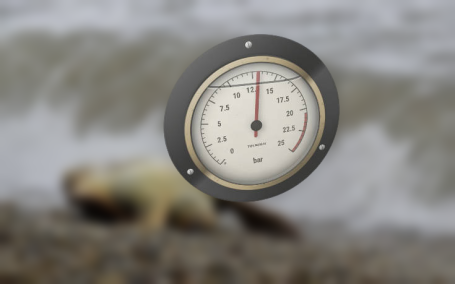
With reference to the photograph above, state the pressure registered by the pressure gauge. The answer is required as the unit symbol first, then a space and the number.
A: bar 13
